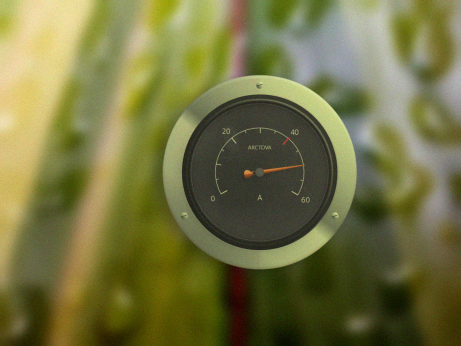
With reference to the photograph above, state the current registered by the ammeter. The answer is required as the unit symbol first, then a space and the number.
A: A 50
